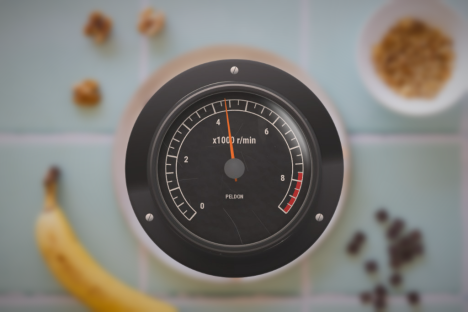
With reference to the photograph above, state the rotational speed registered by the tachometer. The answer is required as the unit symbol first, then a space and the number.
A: rpm 4375
